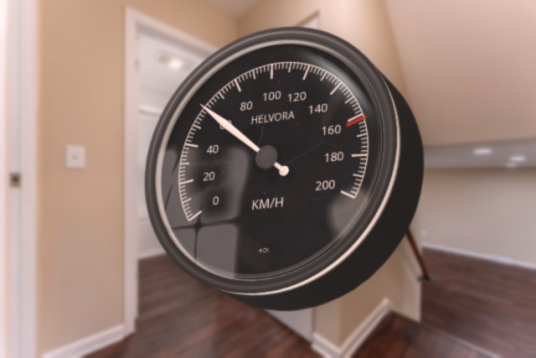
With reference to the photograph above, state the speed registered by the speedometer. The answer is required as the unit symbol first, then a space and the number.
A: km/h 60
